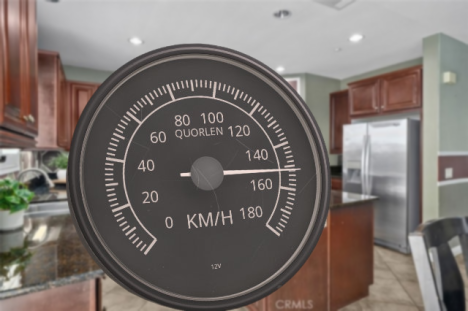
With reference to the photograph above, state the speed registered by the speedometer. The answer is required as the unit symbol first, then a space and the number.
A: km/h 152
